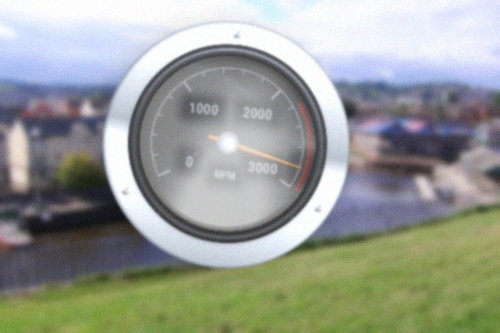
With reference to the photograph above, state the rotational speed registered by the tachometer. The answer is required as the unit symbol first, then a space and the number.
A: rpm 2800
